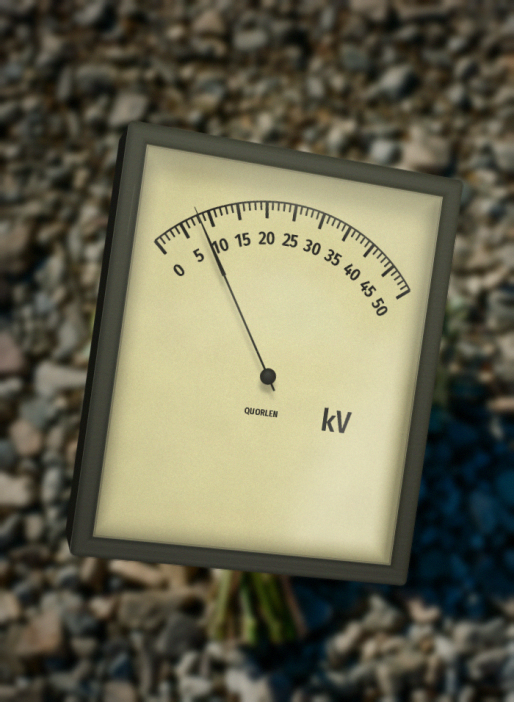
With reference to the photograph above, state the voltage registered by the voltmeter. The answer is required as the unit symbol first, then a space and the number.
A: kV 8
